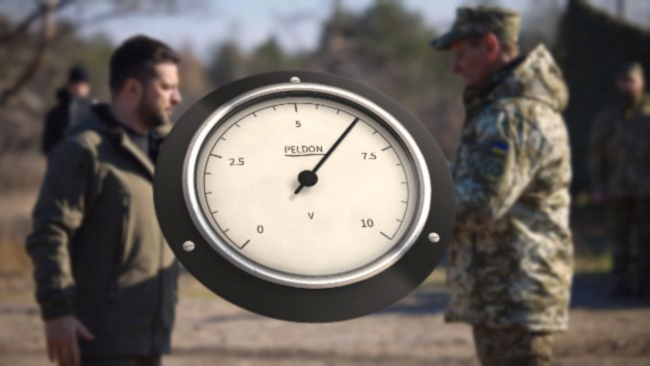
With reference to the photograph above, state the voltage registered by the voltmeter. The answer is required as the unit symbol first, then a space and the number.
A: V 6.5
